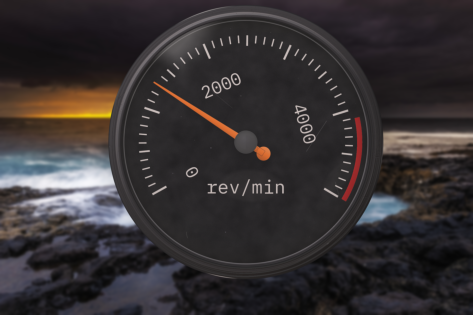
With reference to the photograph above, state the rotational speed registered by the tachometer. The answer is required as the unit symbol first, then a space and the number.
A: rpm 1300
